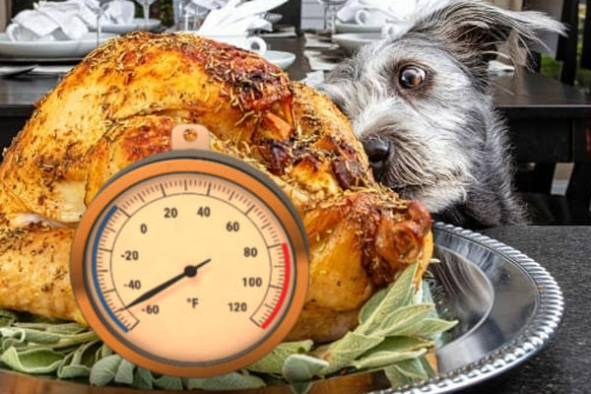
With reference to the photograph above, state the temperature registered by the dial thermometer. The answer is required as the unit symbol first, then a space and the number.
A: °F -50
